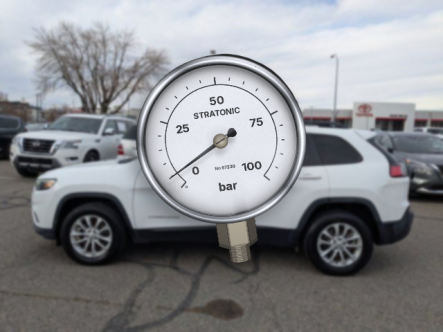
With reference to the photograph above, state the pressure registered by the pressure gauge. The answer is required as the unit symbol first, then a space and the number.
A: bar 5
